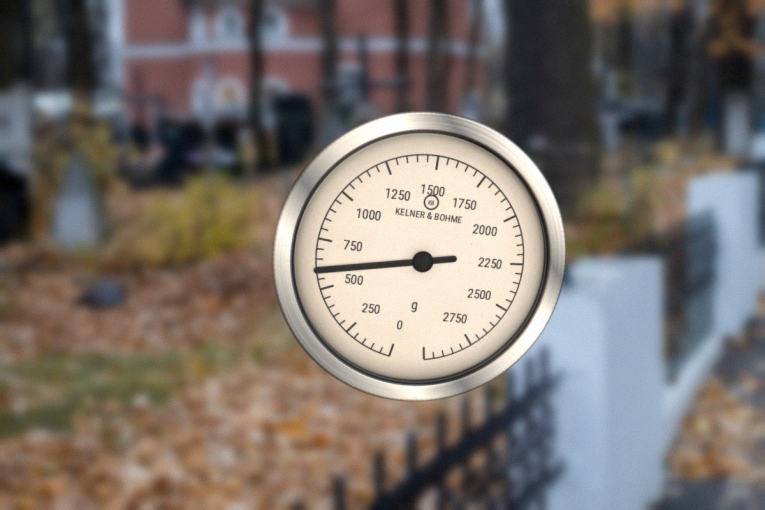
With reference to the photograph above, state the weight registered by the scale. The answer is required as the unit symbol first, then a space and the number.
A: g 600
